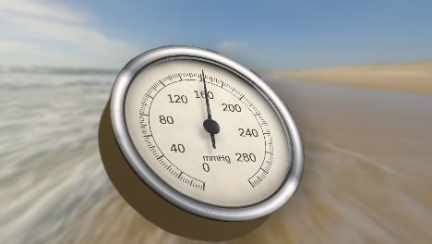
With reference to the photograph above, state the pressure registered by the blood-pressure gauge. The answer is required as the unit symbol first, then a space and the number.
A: mmHg 160
